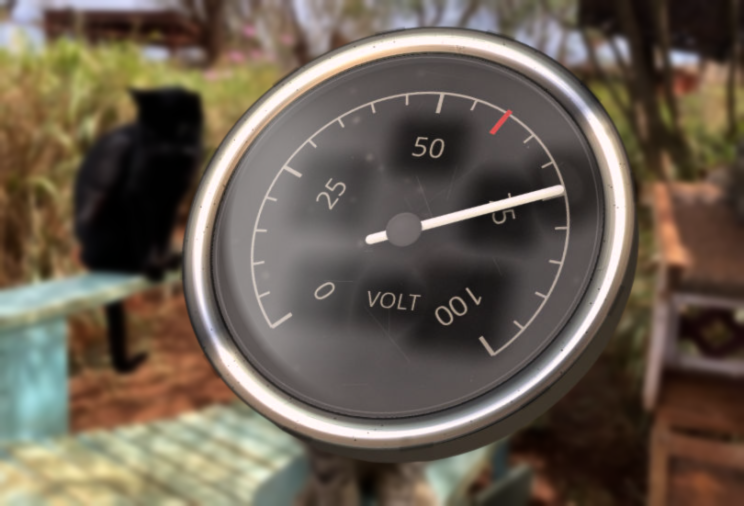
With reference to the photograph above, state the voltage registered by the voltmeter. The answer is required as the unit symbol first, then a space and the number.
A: V 75
